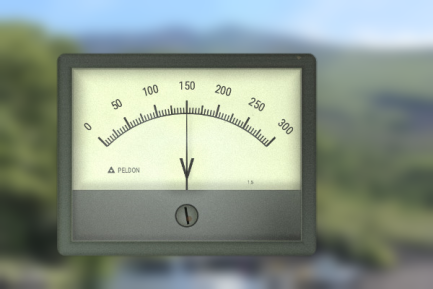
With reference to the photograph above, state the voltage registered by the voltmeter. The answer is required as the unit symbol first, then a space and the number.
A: V 150
